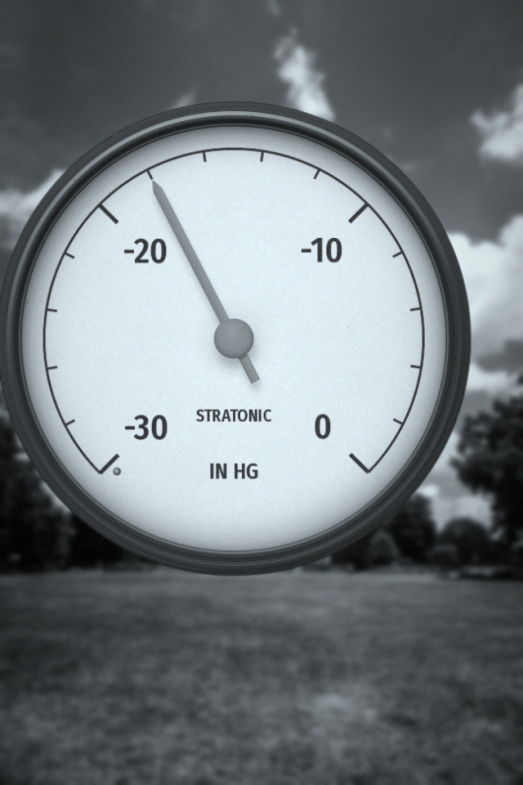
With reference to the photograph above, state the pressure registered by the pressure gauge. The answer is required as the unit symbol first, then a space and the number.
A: inHg -18
